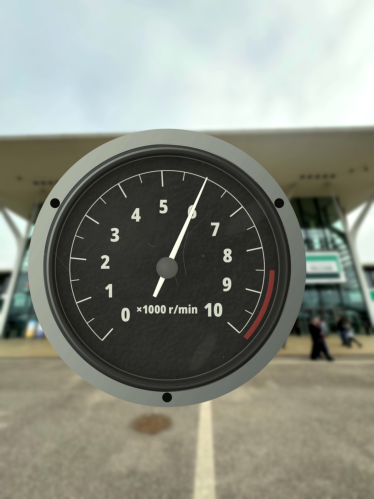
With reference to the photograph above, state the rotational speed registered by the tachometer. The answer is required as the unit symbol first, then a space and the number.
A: rpm 6000
